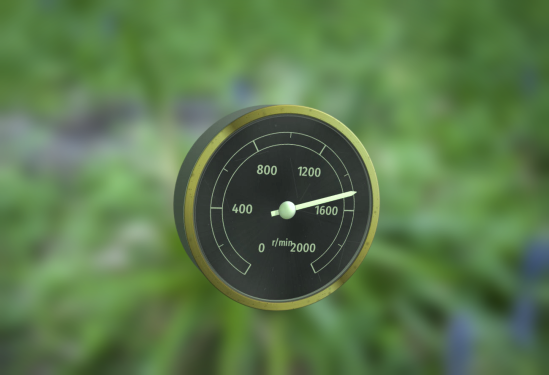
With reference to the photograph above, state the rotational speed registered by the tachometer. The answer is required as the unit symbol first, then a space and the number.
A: rpm 1500
